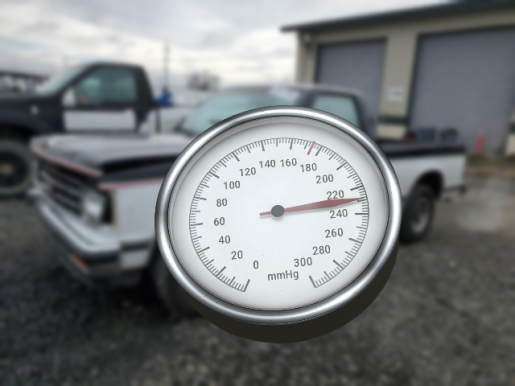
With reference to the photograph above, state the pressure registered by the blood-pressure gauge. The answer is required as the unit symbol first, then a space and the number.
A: mmHg 230
